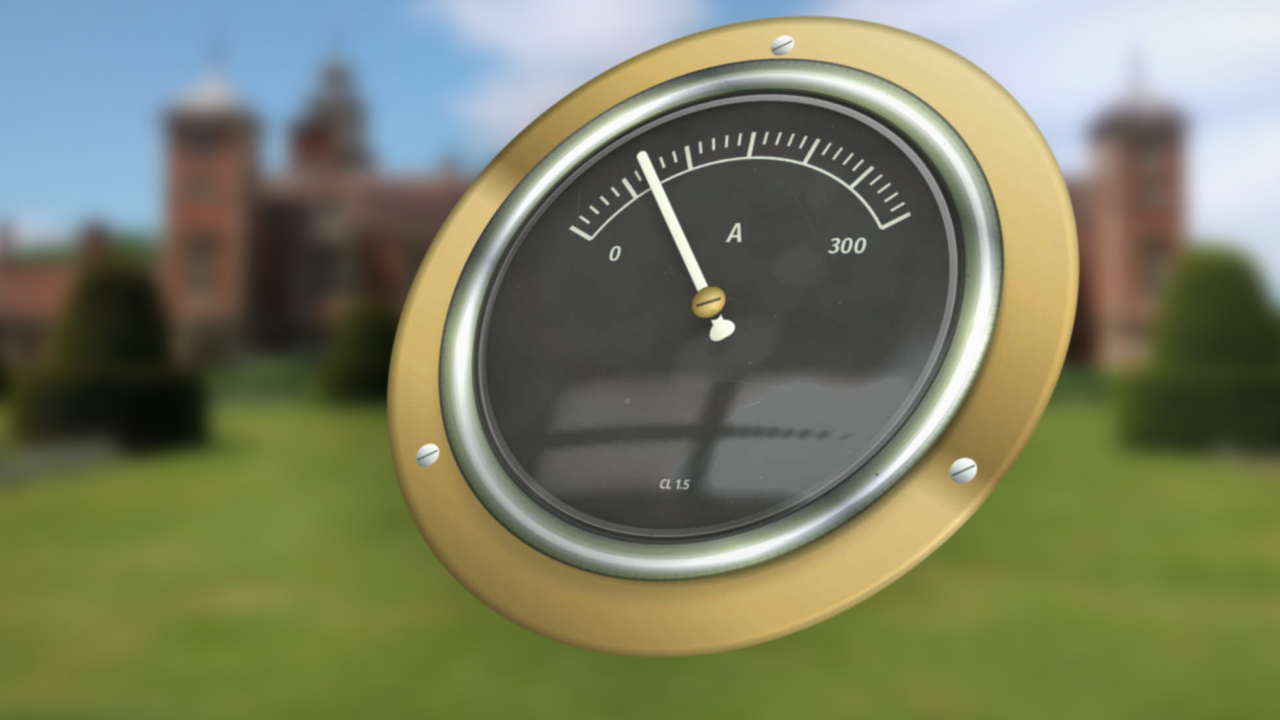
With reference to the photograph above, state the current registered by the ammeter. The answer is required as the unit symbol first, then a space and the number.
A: A 70
